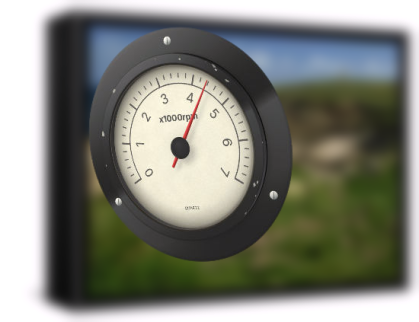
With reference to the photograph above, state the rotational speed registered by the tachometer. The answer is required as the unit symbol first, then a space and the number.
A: rpm 4400
